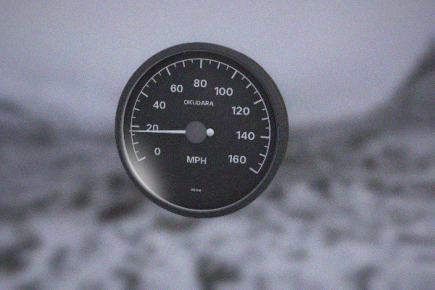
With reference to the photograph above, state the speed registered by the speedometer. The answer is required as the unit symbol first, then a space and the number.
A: mph 17.5
